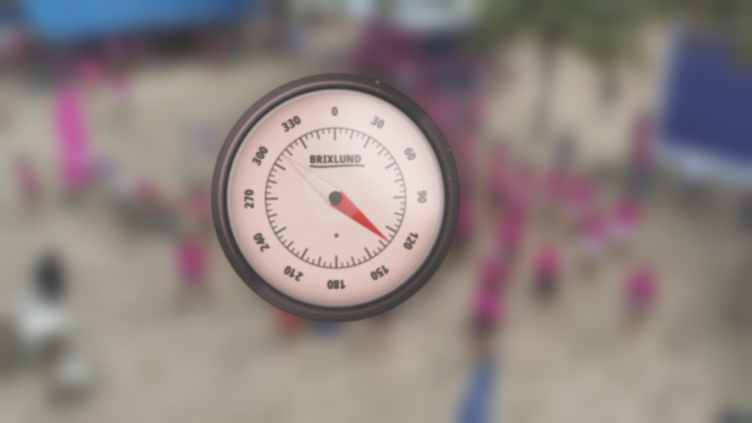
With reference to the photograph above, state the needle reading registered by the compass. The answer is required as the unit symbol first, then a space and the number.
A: ° 130
